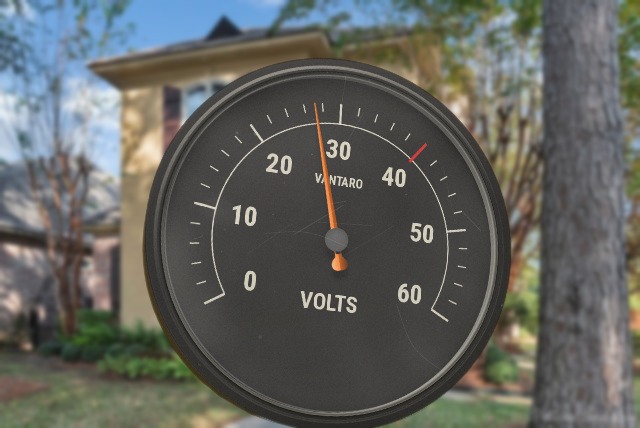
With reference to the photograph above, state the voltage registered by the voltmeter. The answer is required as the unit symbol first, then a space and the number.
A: V 27
